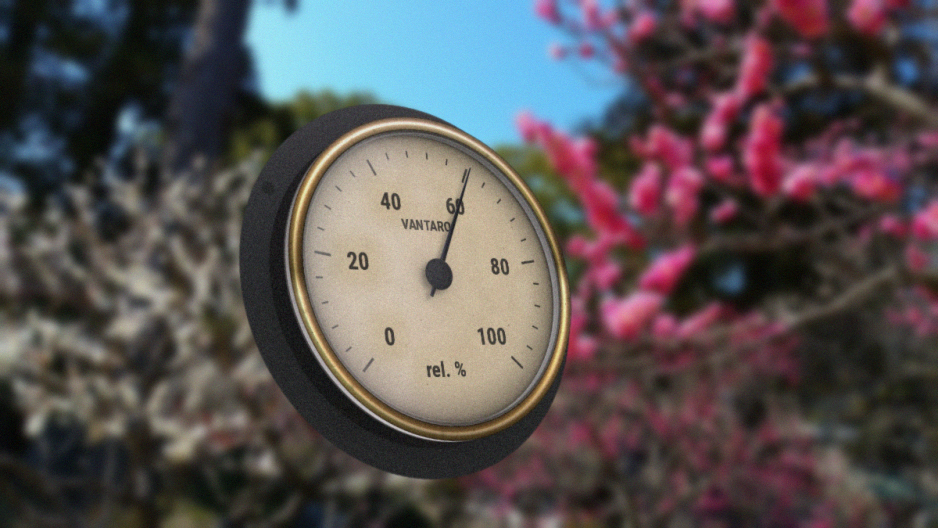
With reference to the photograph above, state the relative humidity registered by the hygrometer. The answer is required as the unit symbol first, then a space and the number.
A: % 60
